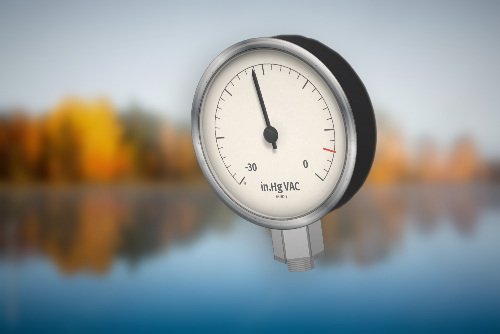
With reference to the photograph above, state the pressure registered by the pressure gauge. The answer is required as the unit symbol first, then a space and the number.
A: inHg -16
